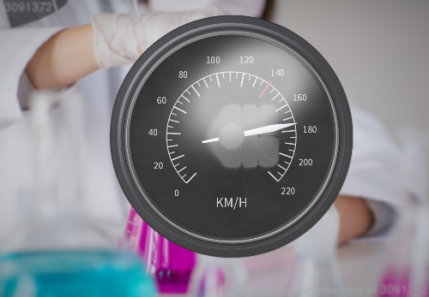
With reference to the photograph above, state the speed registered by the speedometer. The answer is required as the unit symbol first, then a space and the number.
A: km/h 175
